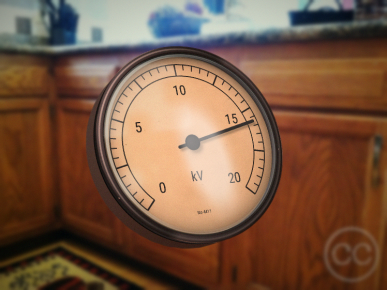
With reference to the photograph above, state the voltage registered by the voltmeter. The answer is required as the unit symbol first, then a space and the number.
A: kV 15.75
